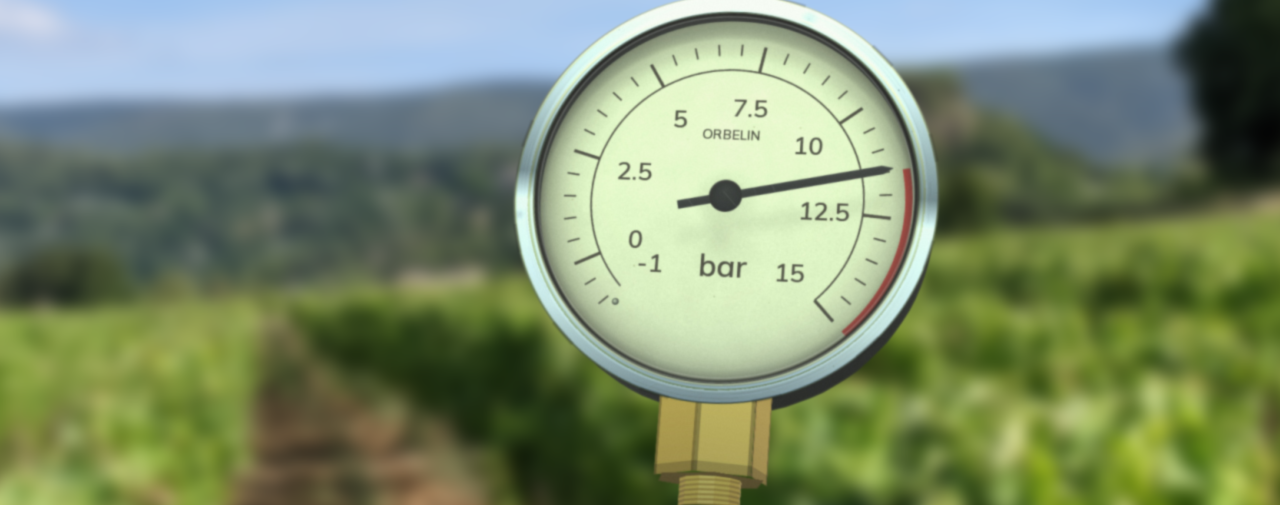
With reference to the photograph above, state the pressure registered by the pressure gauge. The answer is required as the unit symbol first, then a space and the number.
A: bar 11.5
